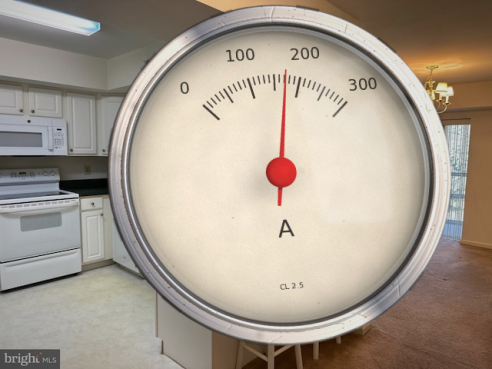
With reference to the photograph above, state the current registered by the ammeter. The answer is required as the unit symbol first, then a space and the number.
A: A 170
